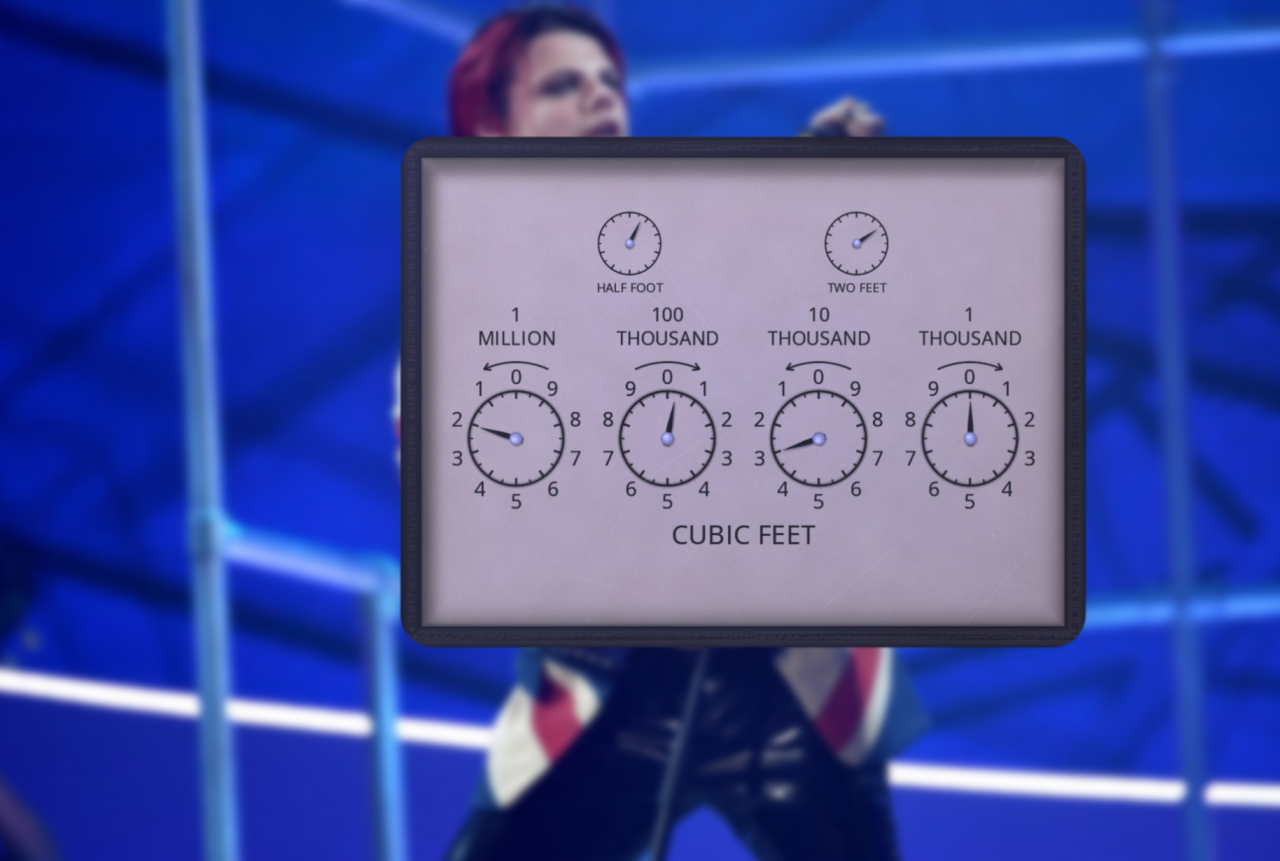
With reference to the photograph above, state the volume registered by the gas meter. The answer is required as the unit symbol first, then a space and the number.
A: ft³ 203000
